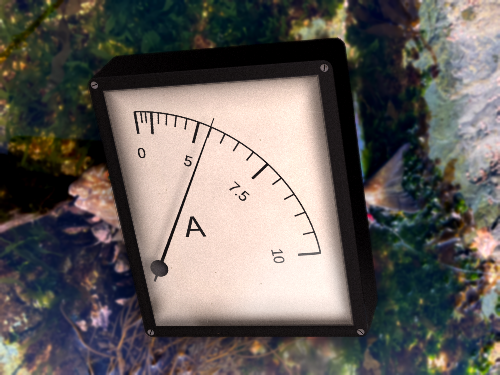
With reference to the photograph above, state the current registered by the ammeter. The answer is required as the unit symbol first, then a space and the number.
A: A 5.5
